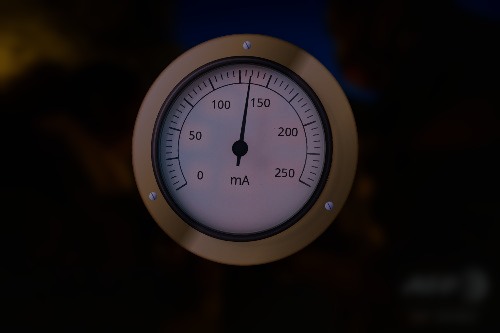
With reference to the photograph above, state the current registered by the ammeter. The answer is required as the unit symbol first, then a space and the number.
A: mA 135
